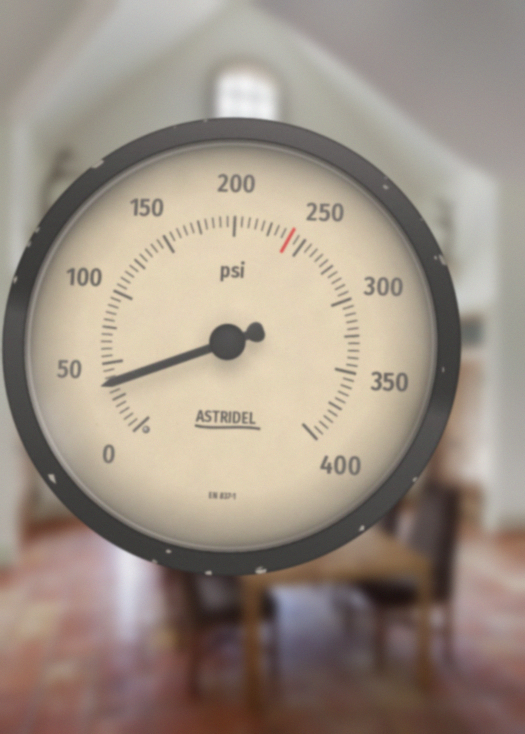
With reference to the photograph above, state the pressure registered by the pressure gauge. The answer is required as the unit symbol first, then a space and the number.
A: psi 35
